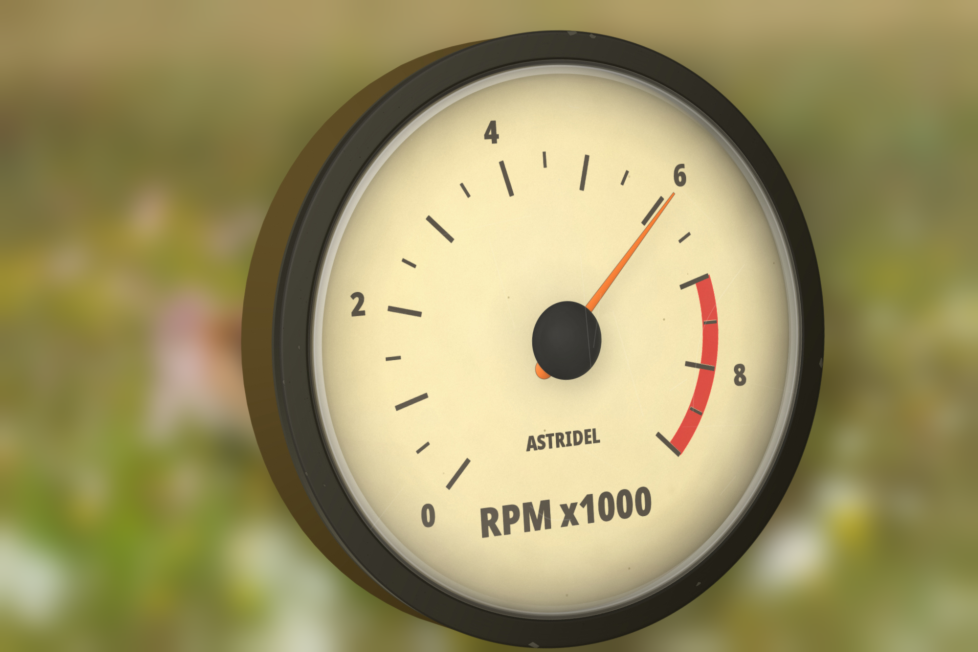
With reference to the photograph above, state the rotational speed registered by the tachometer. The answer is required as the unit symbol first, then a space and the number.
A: rpm 6000
